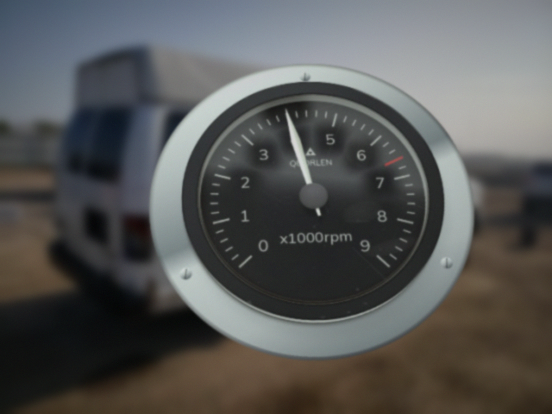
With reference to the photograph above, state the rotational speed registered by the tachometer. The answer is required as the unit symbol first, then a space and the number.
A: rpm 4000
